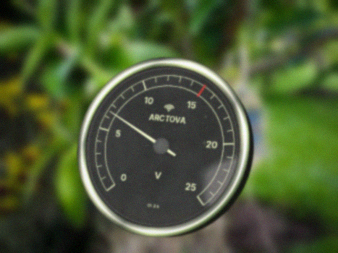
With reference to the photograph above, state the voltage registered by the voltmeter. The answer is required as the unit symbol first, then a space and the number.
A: V 6.5
